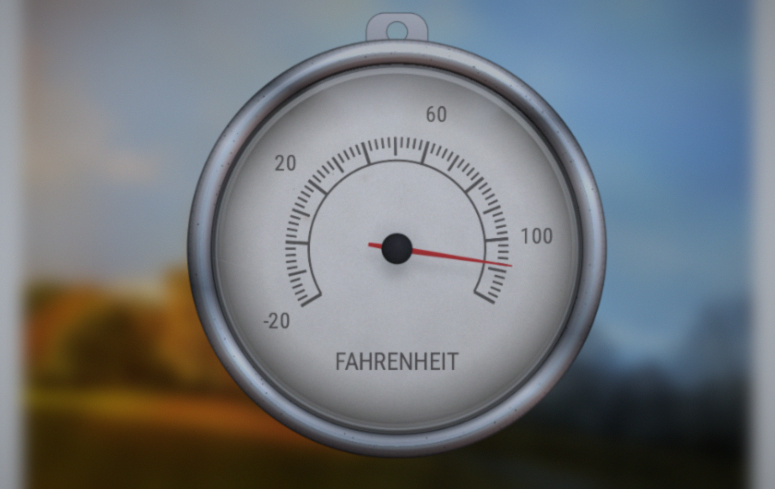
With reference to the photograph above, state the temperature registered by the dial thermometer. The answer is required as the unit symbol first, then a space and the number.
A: °F 108
